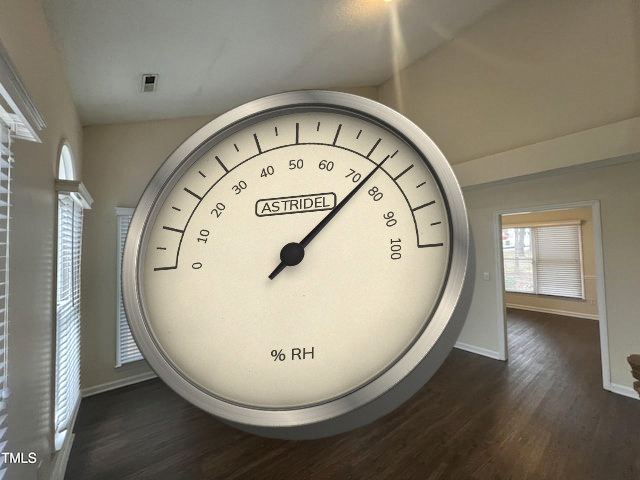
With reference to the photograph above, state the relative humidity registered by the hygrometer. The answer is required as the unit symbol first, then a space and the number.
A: % 75
